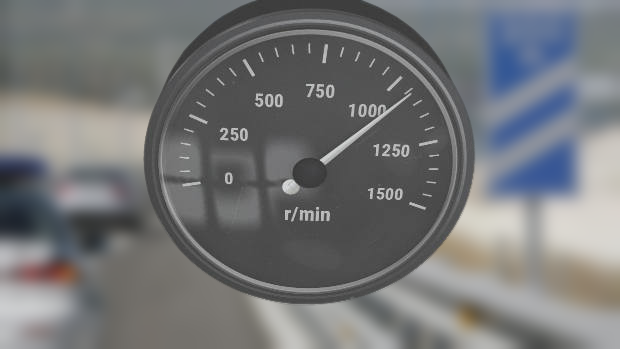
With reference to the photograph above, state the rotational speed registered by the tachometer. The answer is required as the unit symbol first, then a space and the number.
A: rpm 1050
